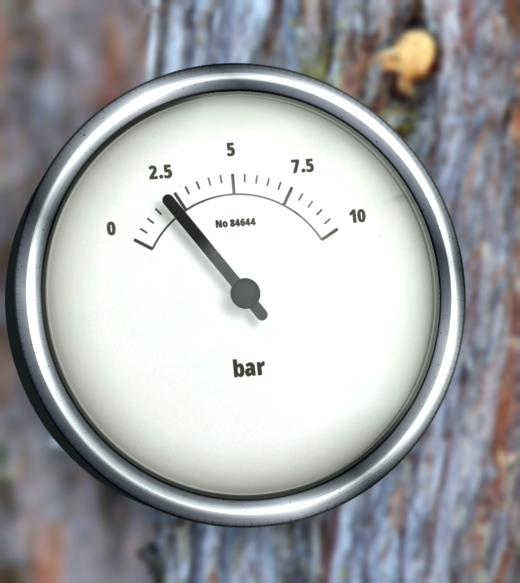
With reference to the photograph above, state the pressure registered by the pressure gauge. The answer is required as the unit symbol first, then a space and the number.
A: bar 2
